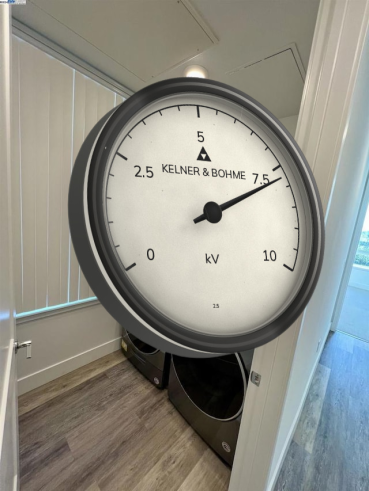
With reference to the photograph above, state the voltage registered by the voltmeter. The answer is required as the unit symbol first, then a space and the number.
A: kV 7.75
